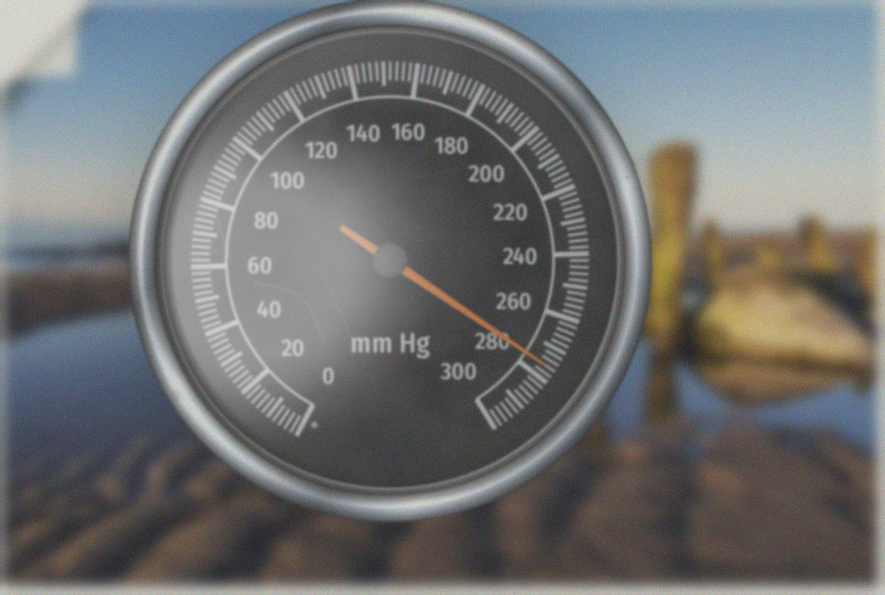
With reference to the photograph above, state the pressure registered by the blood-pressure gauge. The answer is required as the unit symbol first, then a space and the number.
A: mmHg 276
